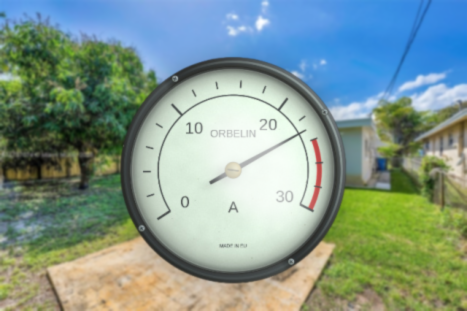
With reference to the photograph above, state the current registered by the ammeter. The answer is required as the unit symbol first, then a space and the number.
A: A 23
